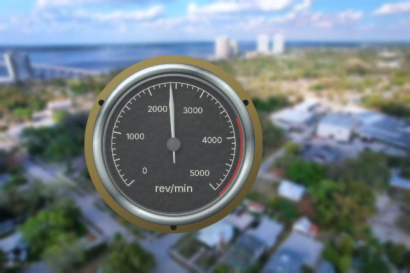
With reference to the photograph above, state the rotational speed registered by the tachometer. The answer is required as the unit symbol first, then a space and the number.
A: rpm 2400
